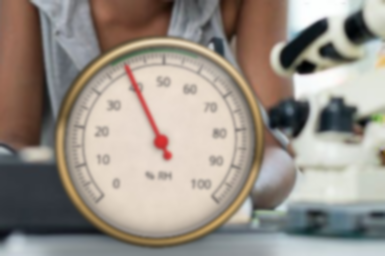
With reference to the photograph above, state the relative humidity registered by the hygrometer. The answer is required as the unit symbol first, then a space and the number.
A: % 40
